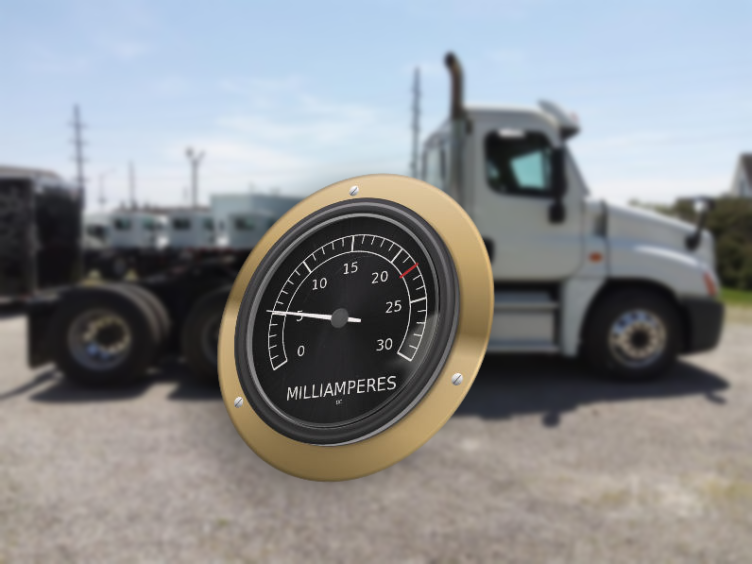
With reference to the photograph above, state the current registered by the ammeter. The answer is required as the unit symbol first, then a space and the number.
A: mA 5
